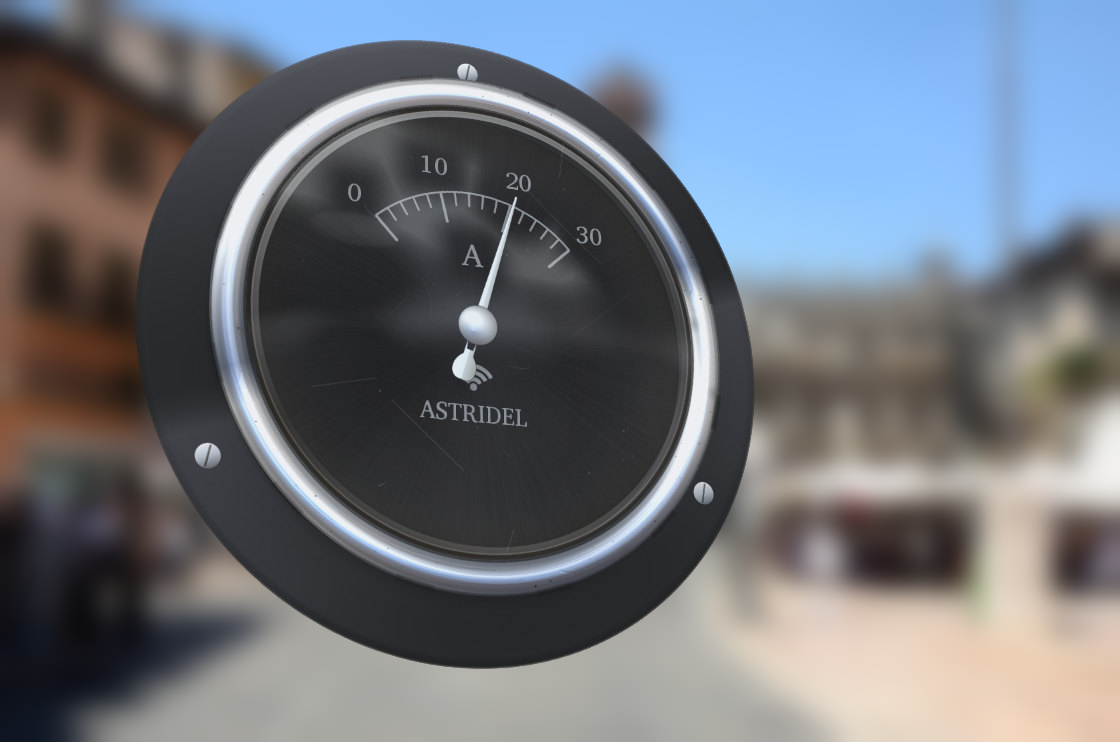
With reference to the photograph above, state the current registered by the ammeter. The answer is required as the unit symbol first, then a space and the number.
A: A 20
